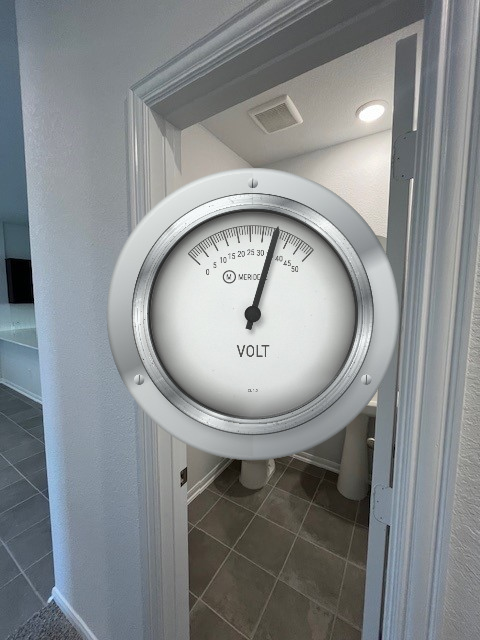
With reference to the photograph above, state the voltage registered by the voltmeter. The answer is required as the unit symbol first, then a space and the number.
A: V 35
